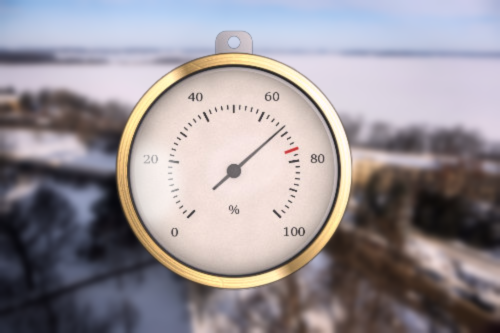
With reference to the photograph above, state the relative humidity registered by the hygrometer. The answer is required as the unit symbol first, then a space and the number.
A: % 68
